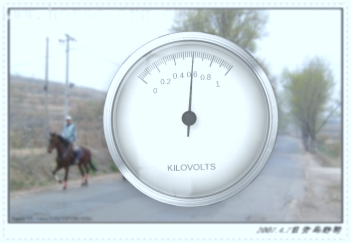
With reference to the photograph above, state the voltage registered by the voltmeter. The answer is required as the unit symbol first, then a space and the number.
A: kV 0.6
